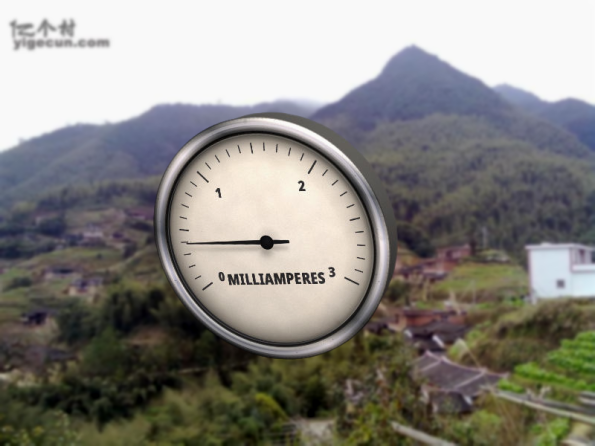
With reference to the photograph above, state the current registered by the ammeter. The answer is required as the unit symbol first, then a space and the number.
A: mA 0.4
